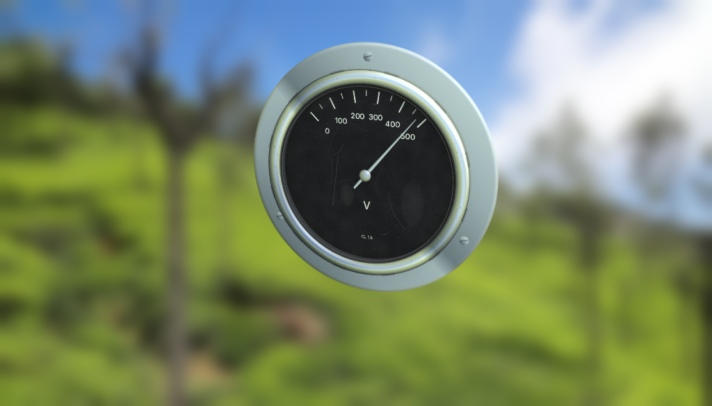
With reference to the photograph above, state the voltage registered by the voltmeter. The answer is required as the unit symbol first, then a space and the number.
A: V 475
